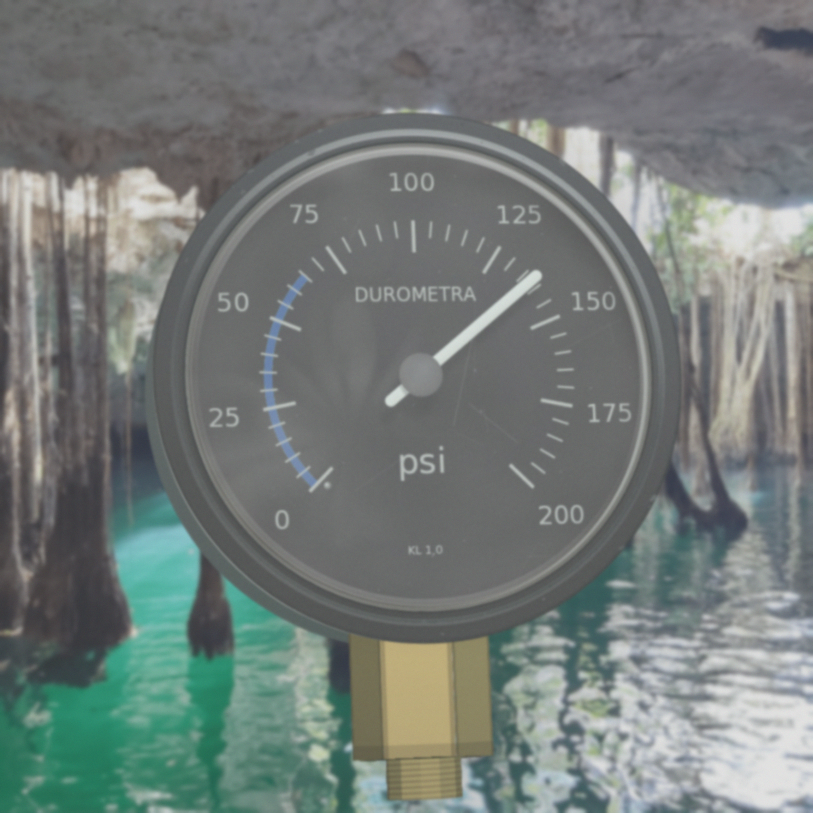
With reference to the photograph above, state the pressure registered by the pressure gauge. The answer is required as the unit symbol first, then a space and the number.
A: psi 137.5
